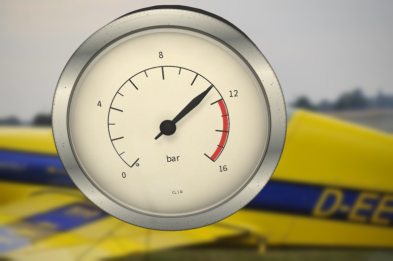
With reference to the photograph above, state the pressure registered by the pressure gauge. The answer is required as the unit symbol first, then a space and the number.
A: bar 11
